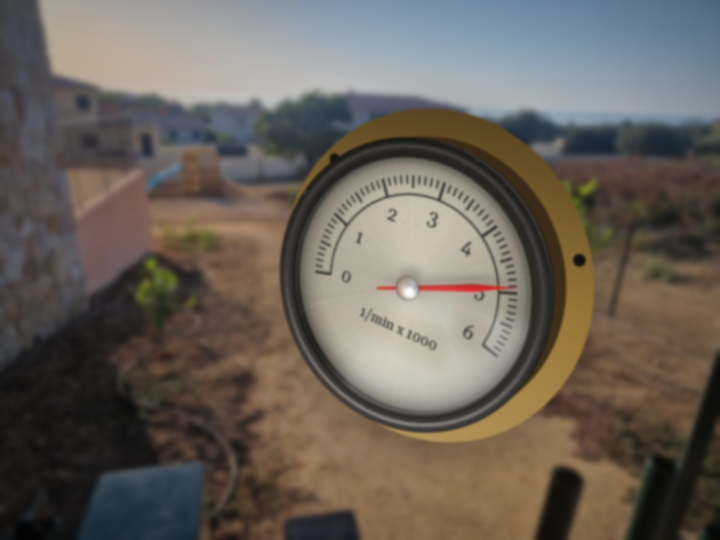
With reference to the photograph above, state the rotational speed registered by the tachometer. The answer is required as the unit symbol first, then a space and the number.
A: rpm 4900
